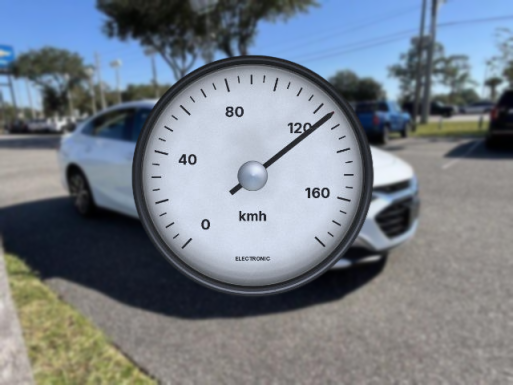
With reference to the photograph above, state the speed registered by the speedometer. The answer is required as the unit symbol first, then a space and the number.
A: km/h 125
